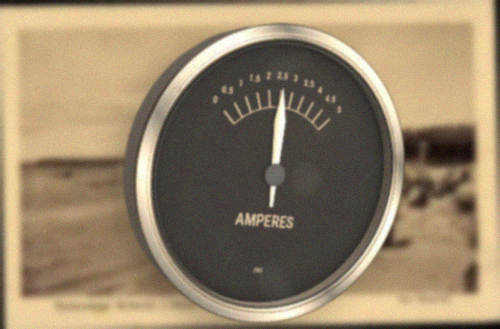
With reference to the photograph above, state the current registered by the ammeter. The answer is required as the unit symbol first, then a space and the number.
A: A 2.5
